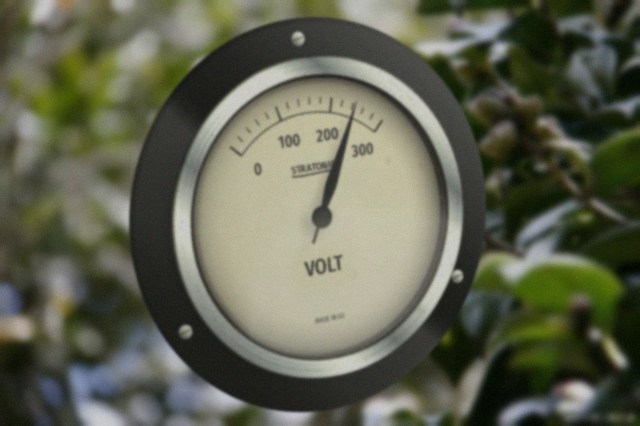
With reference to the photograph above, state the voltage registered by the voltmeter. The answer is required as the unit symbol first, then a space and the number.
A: V 240
